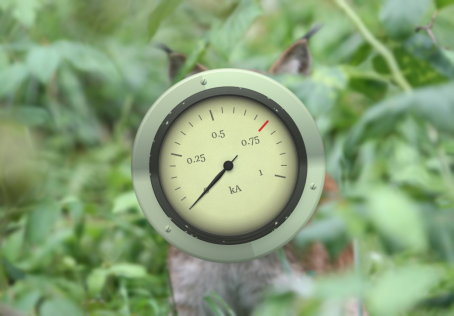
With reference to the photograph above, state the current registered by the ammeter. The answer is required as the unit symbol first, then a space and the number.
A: kA 0
